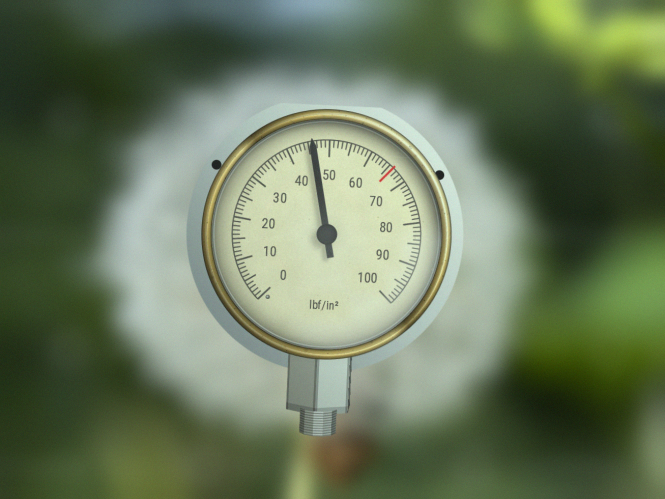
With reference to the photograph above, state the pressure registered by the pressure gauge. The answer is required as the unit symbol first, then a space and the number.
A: psi 46
